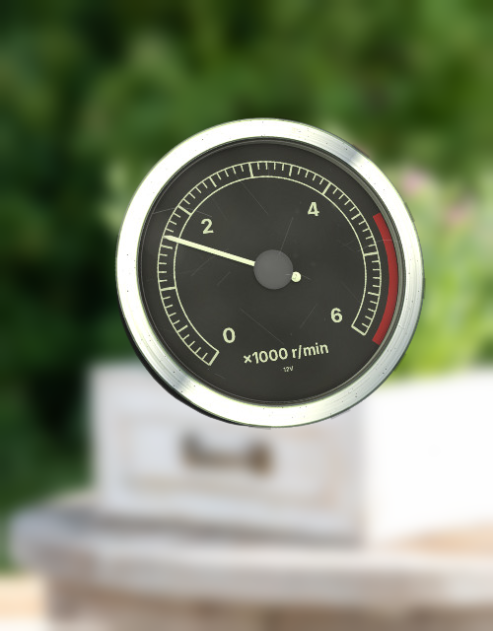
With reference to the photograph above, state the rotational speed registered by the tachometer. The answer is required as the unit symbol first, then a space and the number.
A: rpm 1600
